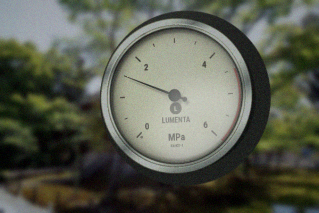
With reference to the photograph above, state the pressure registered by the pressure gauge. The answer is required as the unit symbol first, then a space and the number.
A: MPa 1.5
